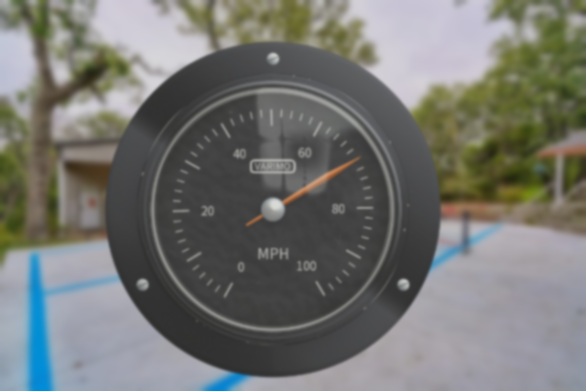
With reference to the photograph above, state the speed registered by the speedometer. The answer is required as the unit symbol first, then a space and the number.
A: mph 70
